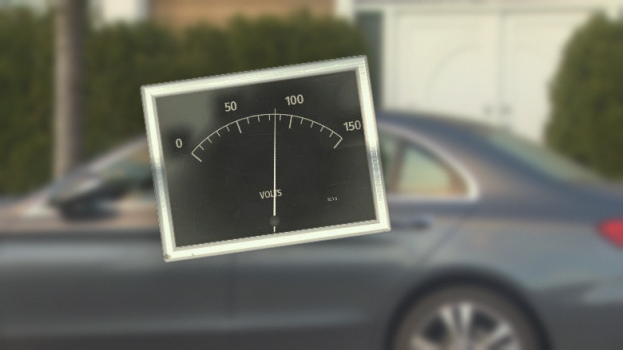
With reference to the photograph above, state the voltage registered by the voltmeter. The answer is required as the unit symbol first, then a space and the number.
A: V 85
